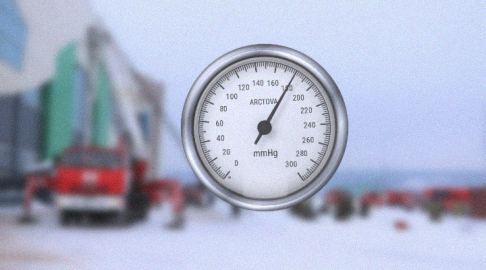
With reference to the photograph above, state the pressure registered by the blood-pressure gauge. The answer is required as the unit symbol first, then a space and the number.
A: mmHg 180
